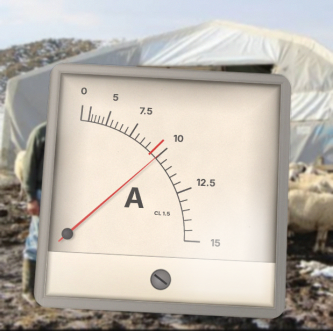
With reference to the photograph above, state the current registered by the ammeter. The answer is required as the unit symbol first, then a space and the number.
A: A 10
